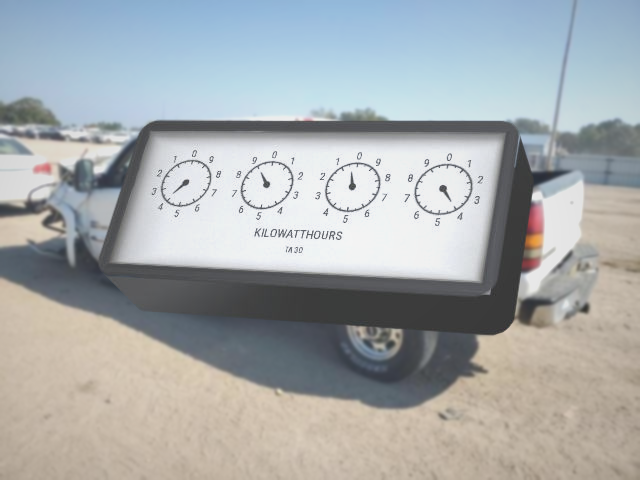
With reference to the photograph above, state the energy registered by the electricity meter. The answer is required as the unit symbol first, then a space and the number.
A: kWh 3904
